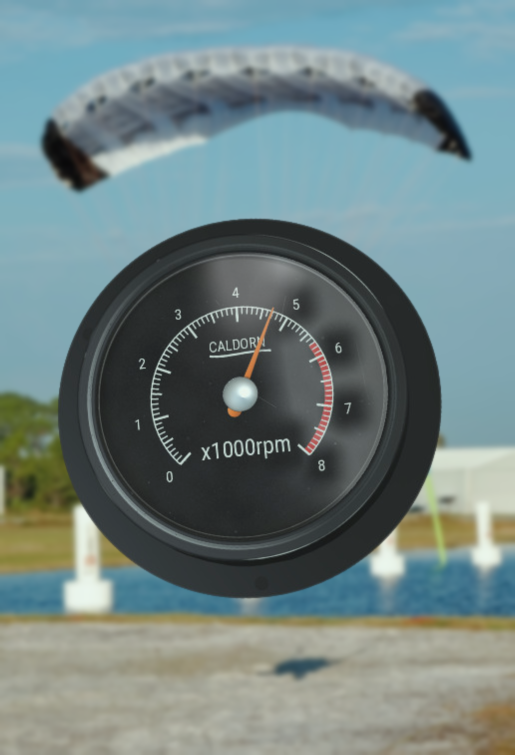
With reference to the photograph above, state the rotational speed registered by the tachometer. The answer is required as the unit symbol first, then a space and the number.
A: rpm 4700
